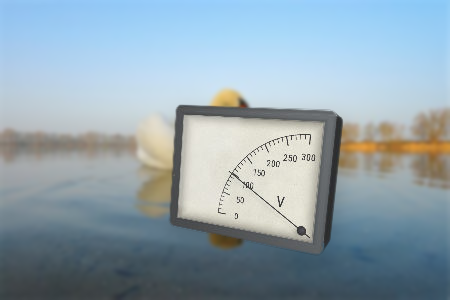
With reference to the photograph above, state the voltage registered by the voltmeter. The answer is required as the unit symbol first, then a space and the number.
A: V 100
